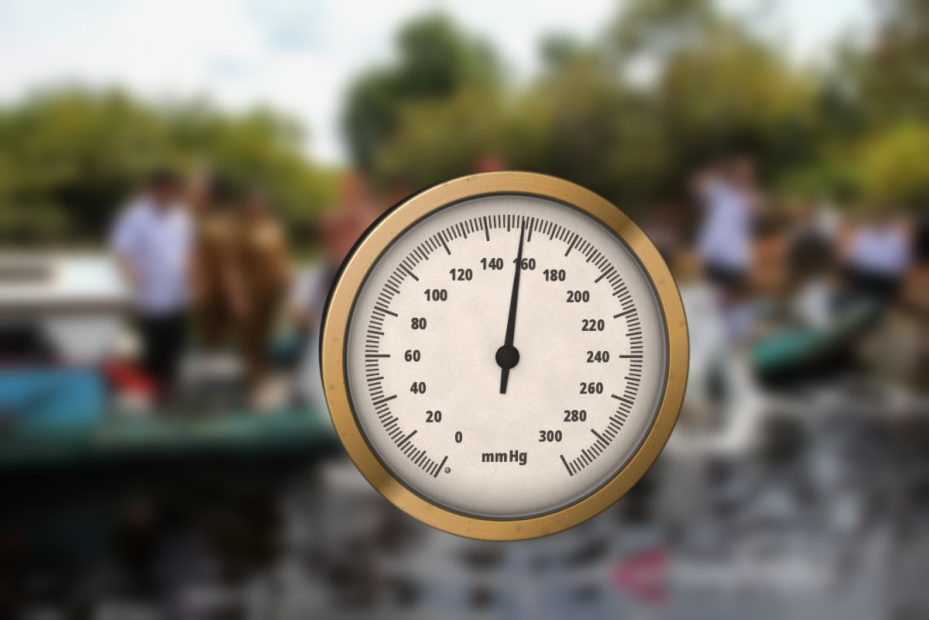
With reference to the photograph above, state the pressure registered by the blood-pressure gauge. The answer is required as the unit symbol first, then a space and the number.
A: mmHg 156
